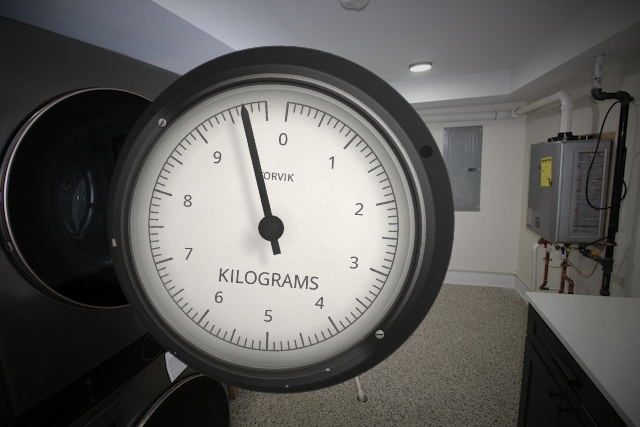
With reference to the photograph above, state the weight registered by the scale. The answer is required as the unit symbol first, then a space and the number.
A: kg 9.7
